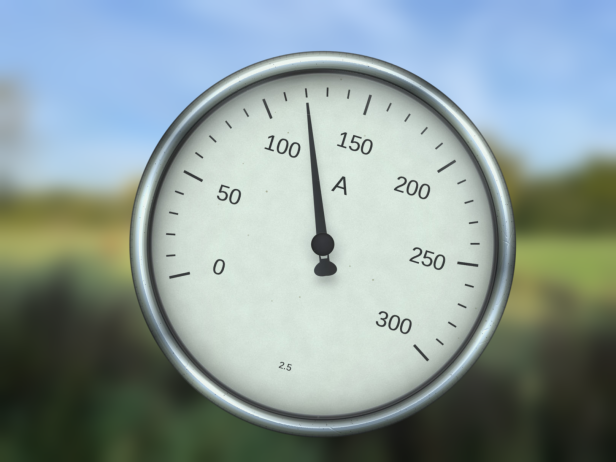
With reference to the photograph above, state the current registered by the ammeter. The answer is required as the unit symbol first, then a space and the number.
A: A 120
